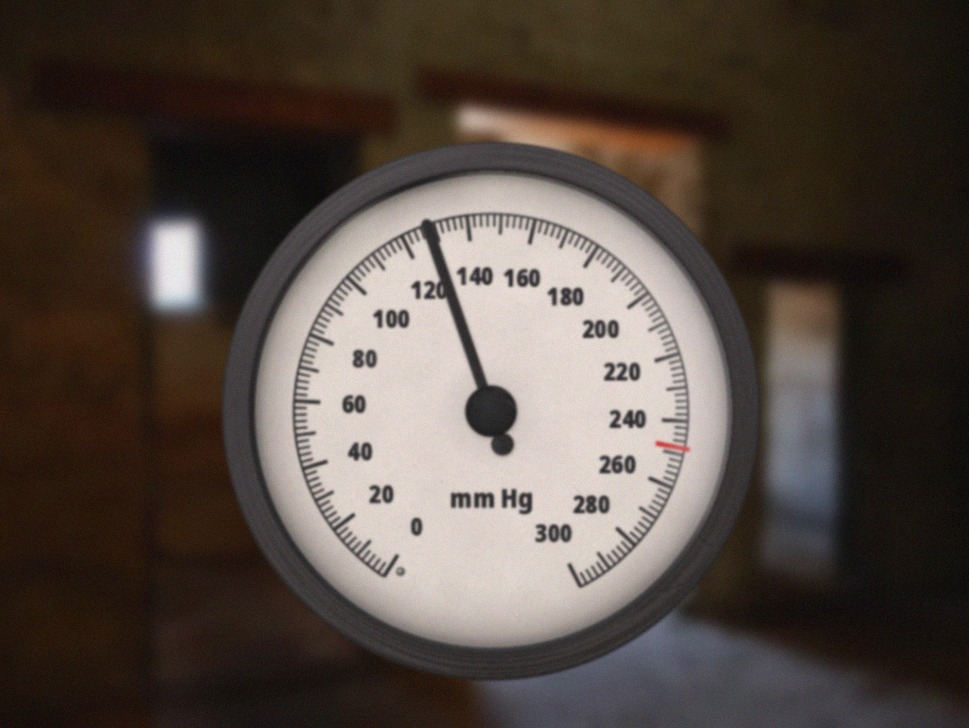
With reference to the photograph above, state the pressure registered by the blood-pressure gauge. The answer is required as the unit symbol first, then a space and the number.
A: mmHg 128
